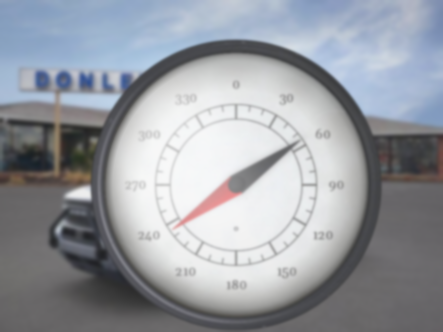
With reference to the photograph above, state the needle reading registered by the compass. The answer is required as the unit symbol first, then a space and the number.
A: ° 235
